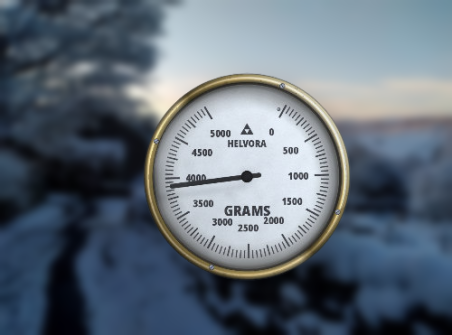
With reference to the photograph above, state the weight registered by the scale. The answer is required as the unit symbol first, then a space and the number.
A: g 3900
